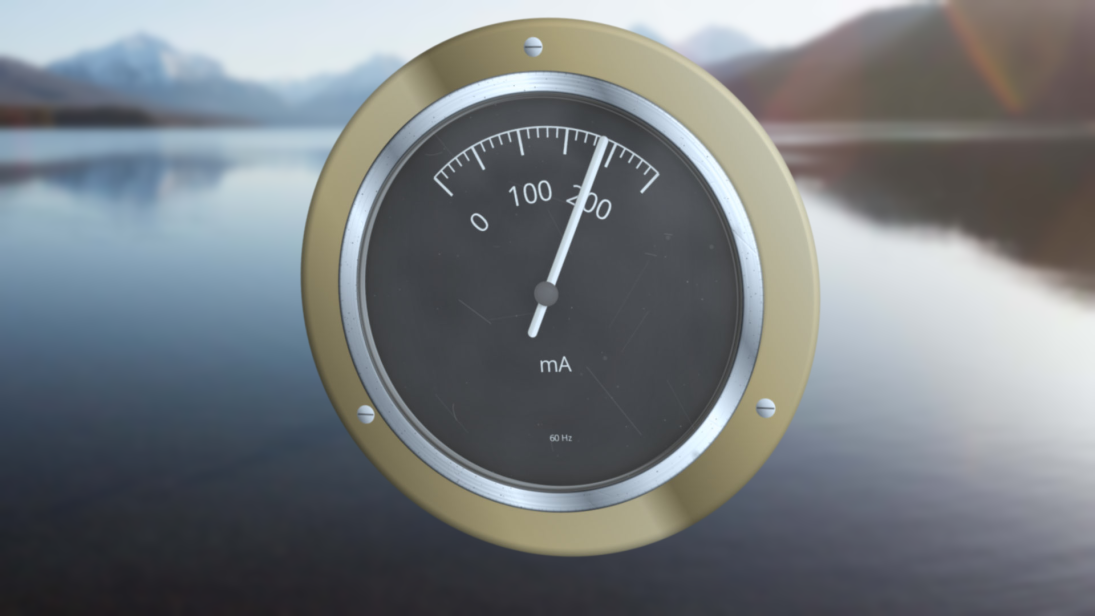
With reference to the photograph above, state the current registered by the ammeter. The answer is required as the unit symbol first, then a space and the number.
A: mA 190
